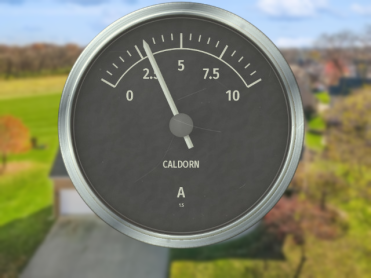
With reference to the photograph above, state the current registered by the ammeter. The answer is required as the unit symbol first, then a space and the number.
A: A 3
